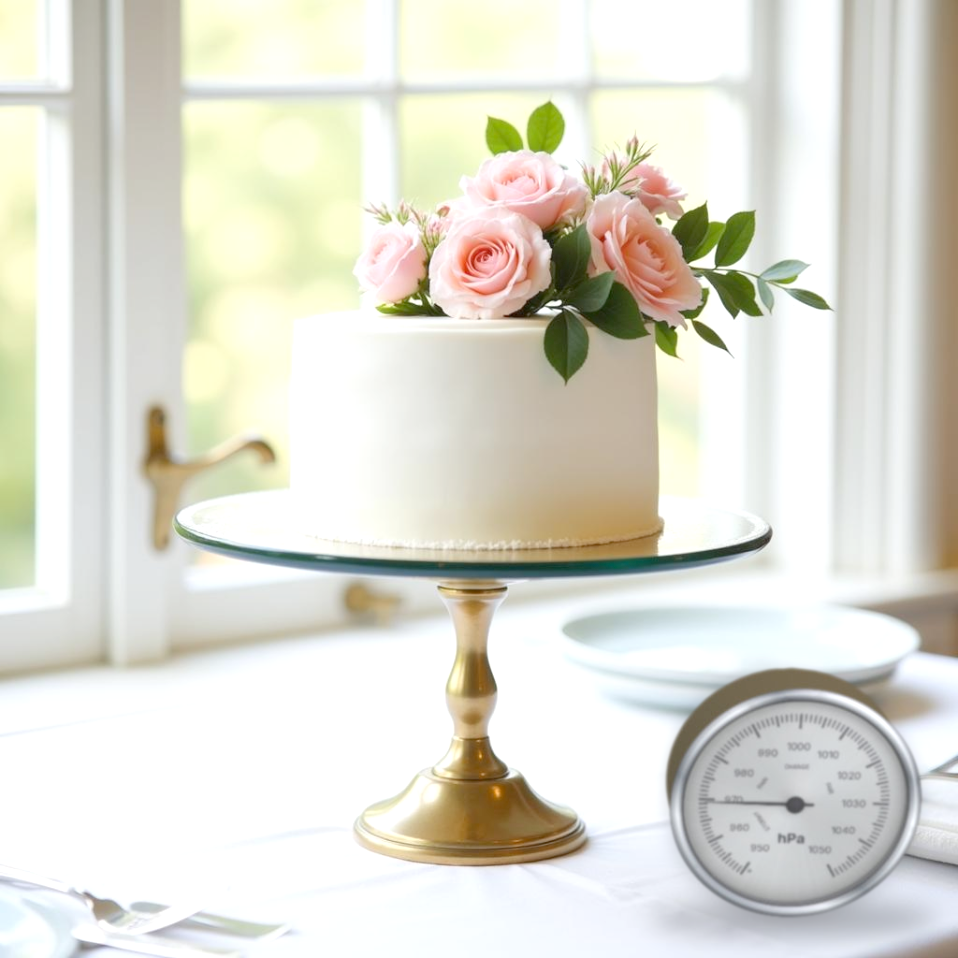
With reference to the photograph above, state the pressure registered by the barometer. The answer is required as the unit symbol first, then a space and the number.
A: hPa 970
